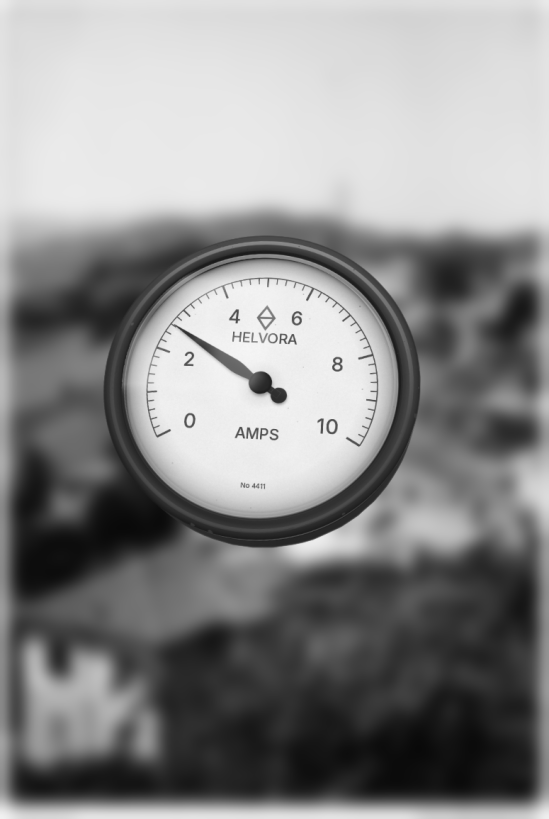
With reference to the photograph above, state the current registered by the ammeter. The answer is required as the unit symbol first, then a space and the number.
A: A 2.6
